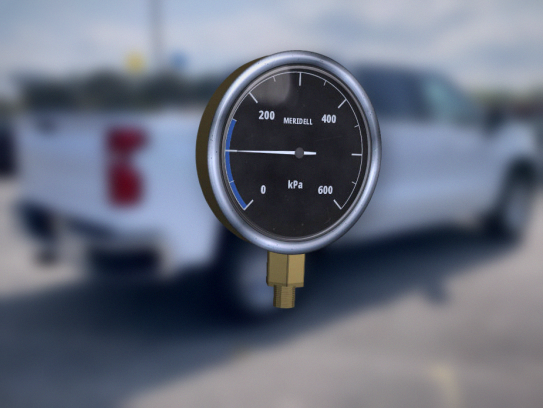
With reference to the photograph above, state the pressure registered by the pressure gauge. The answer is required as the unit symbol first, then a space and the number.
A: kPa 100
